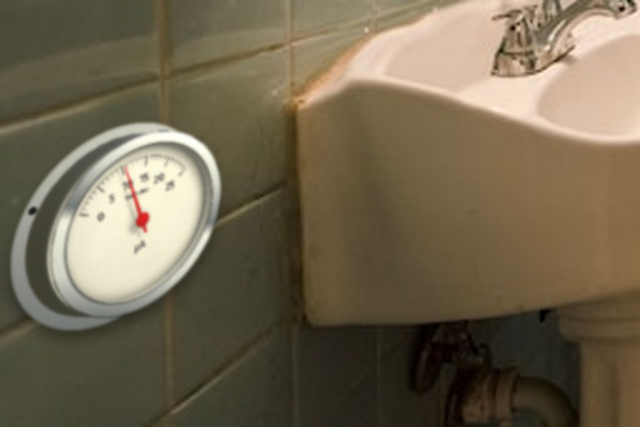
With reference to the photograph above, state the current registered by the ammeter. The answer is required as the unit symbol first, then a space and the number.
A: µA 10
